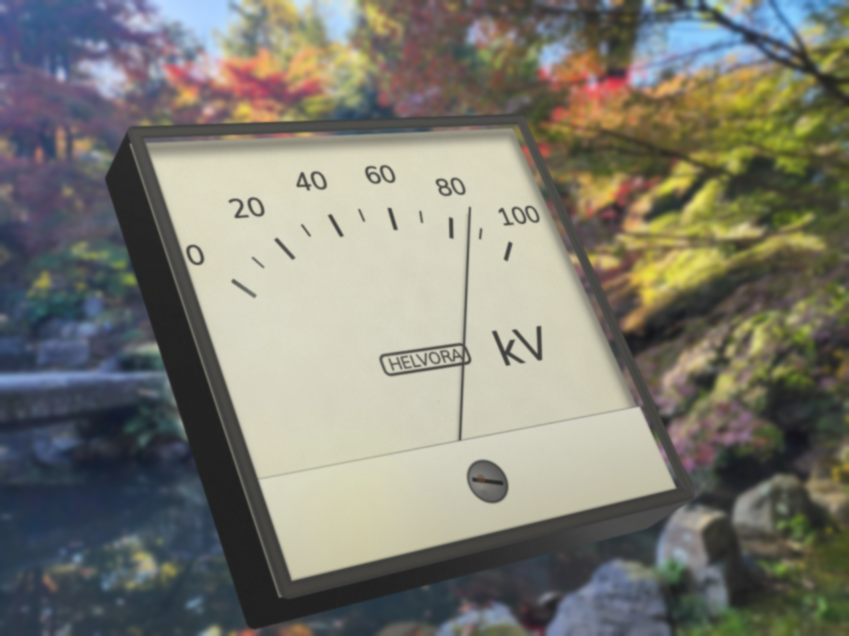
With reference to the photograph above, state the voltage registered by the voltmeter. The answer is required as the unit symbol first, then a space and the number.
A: kV 85
